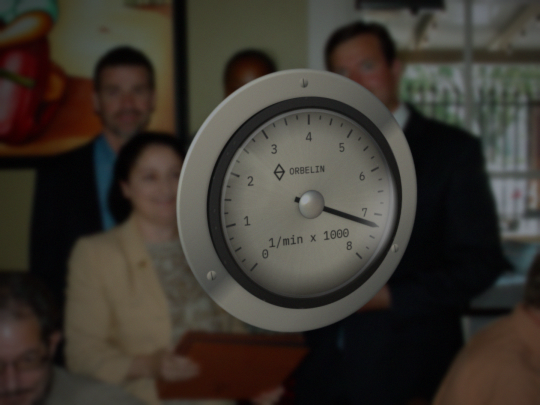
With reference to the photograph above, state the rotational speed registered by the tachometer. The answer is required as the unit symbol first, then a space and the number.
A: rpm 7250
